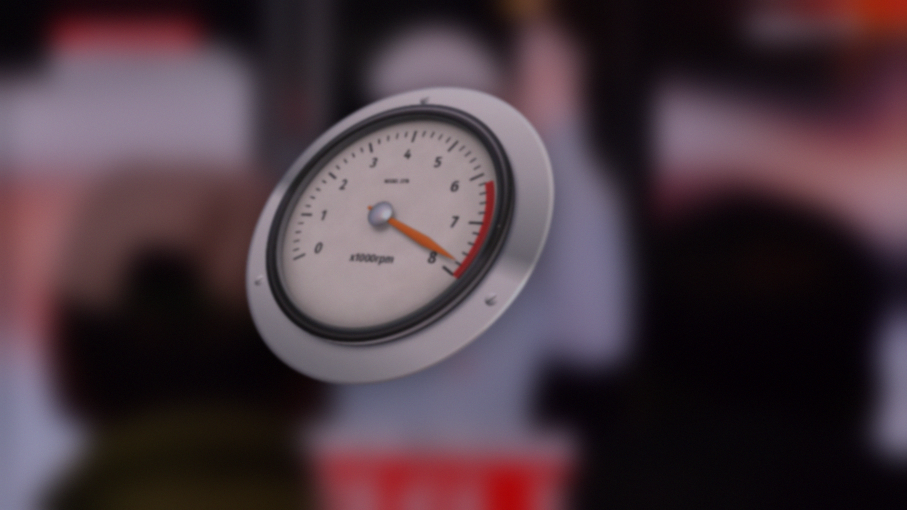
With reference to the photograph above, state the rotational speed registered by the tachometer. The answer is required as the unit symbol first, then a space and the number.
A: rpm 7800
